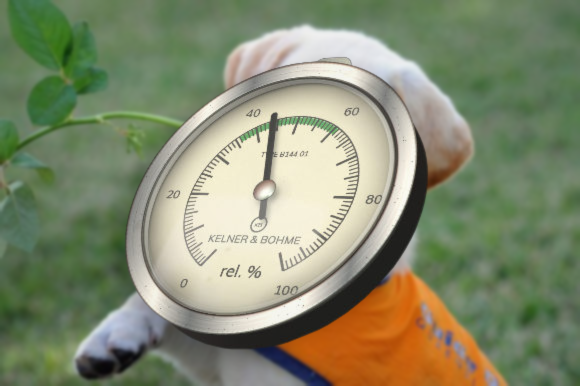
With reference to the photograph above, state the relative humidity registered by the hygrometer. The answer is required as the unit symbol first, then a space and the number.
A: % 45
